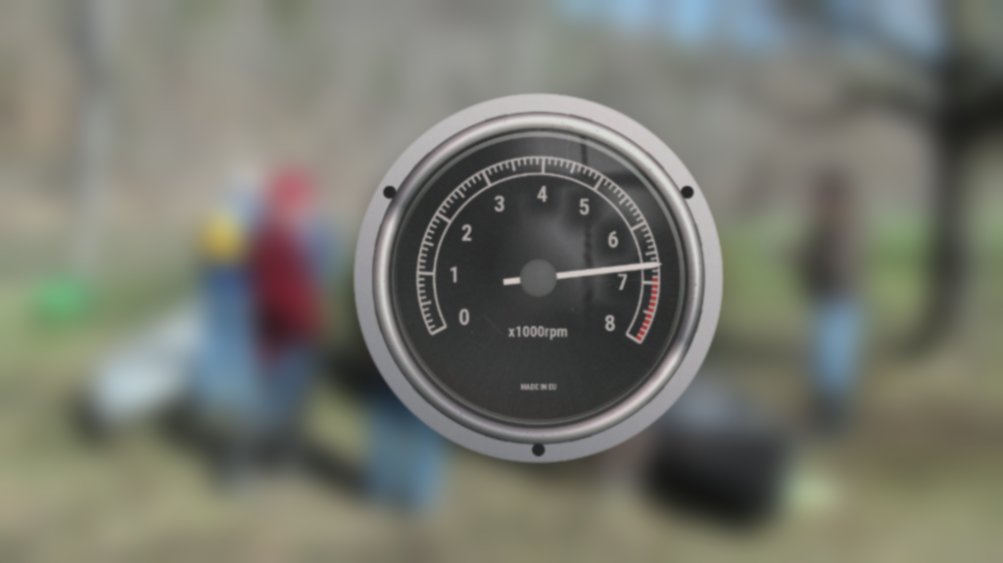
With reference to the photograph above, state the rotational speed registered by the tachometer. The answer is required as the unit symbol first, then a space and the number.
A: rpm 6700
